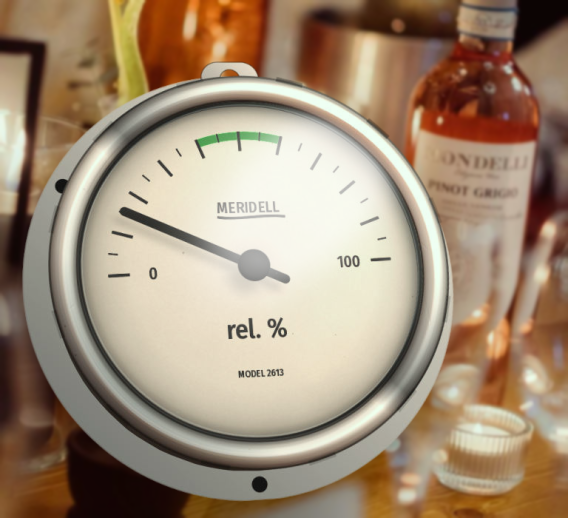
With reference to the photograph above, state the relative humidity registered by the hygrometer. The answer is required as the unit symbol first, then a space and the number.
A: % 15
